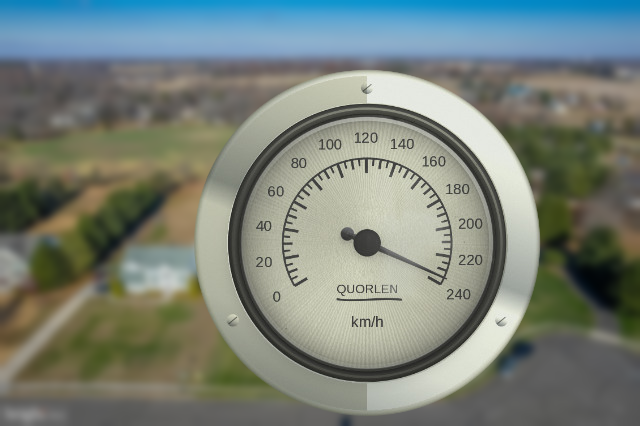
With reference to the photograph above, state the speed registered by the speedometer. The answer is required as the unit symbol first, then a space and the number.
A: km/h 235
